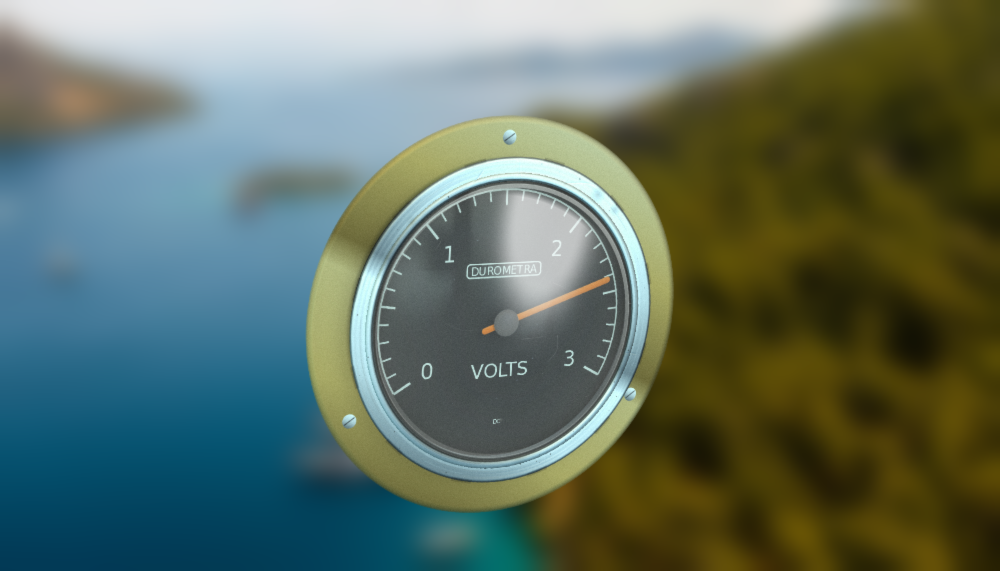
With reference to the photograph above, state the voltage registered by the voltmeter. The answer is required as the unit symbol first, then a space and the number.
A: V 2.4
